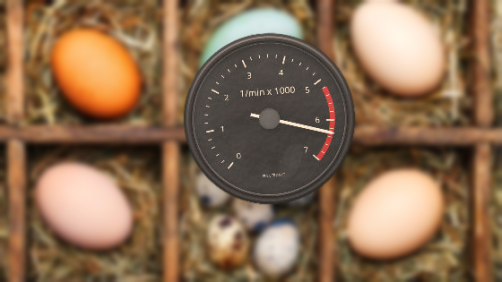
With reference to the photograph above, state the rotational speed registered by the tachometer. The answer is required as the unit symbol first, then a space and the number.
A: rpm 6300
